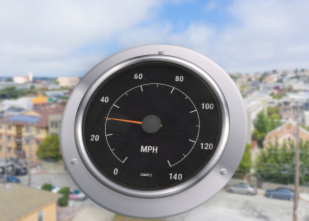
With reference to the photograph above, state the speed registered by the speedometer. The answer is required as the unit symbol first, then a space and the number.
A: mph 30
